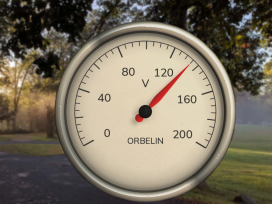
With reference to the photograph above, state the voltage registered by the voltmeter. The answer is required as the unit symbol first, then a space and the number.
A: V 135
